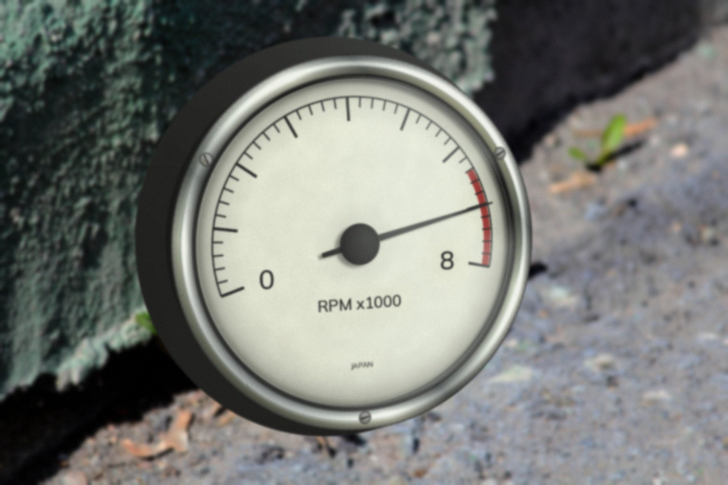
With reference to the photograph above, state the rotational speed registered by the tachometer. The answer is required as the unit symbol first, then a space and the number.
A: rpm 7000
